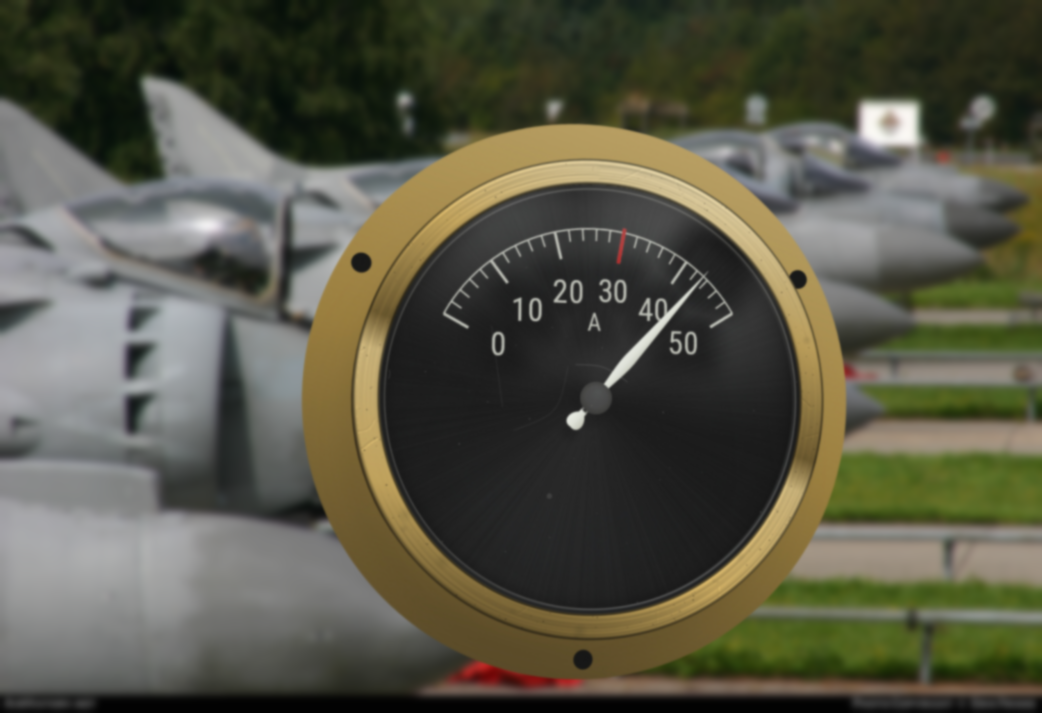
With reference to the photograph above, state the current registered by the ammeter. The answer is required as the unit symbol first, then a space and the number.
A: A 43
